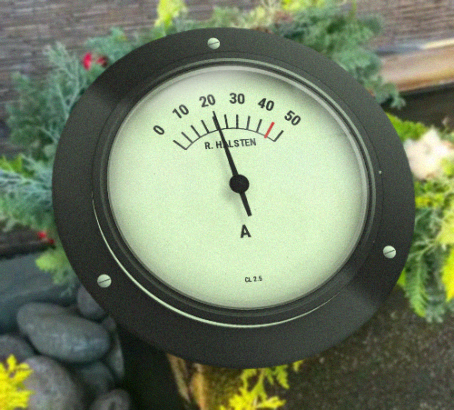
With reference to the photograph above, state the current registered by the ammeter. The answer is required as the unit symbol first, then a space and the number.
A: A 20
